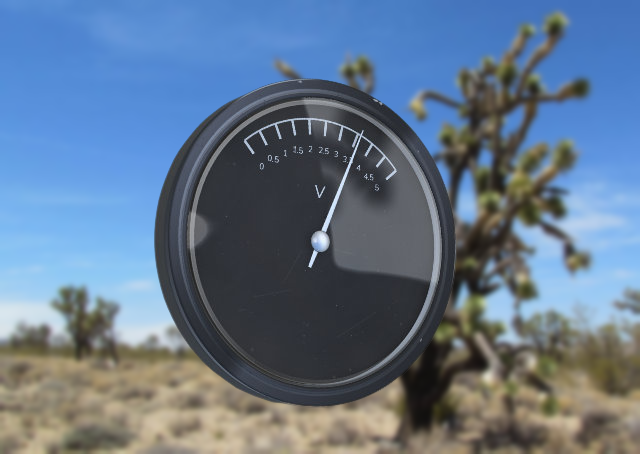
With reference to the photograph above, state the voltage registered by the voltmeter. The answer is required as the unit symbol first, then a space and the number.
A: V 3.5
